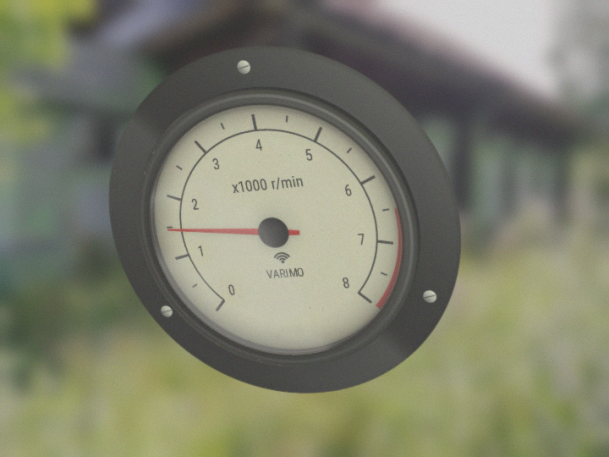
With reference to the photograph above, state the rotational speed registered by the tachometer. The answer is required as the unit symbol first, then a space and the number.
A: rpm 1500
